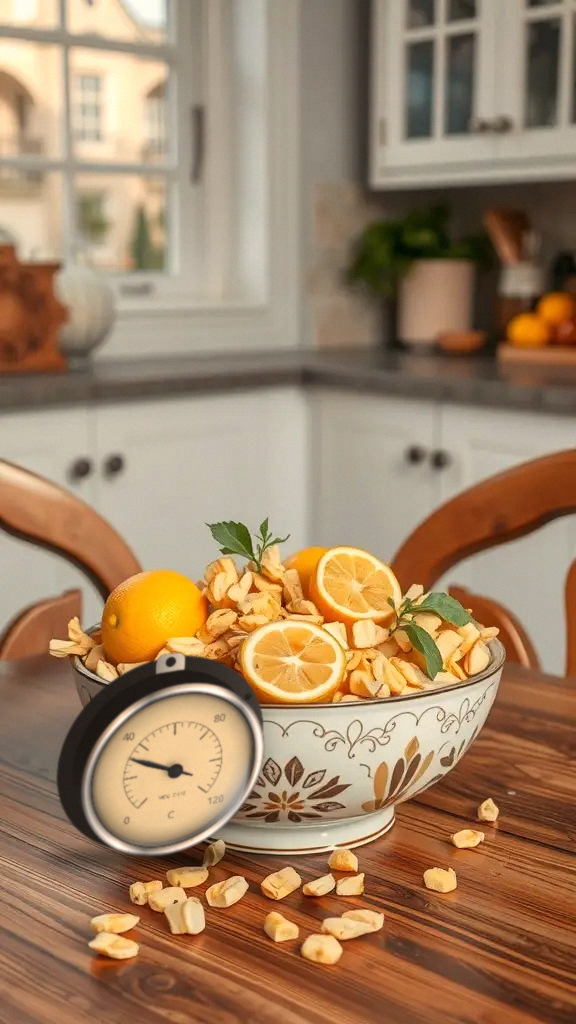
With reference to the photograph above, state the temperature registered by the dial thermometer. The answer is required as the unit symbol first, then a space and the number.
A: °C 32
